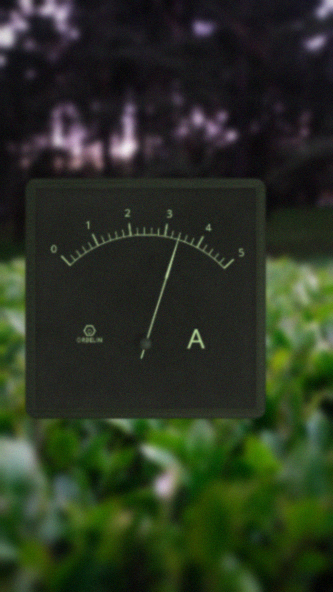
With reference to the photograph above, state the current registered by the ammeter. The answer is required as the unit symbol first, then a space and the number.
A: A 3.4
